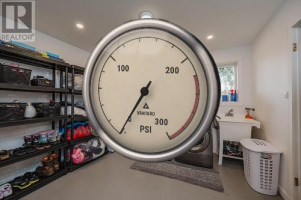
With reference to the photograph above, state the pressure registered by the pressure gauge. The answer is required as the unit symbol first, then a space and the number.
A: psi 0
